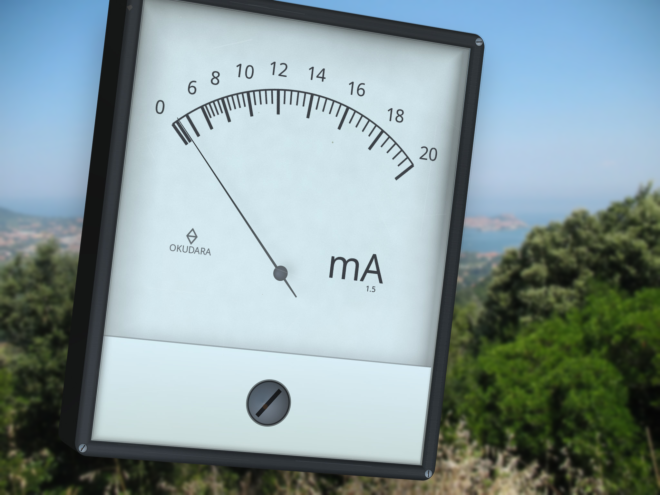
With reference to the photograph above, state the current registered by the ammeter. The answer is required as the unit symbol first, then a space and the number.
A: mA 2
